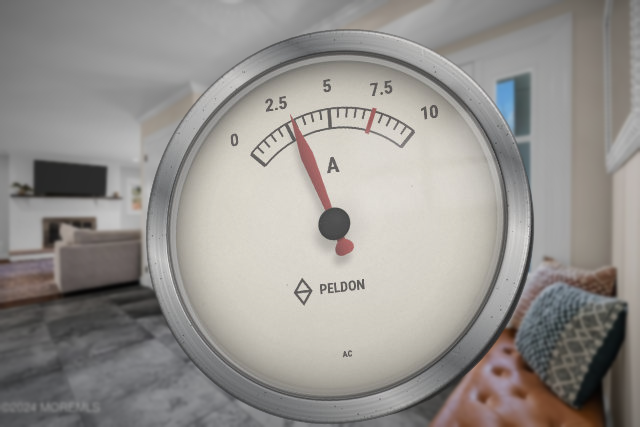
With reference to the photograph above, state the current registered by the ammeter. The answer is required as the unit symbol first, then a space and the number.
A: A 3
